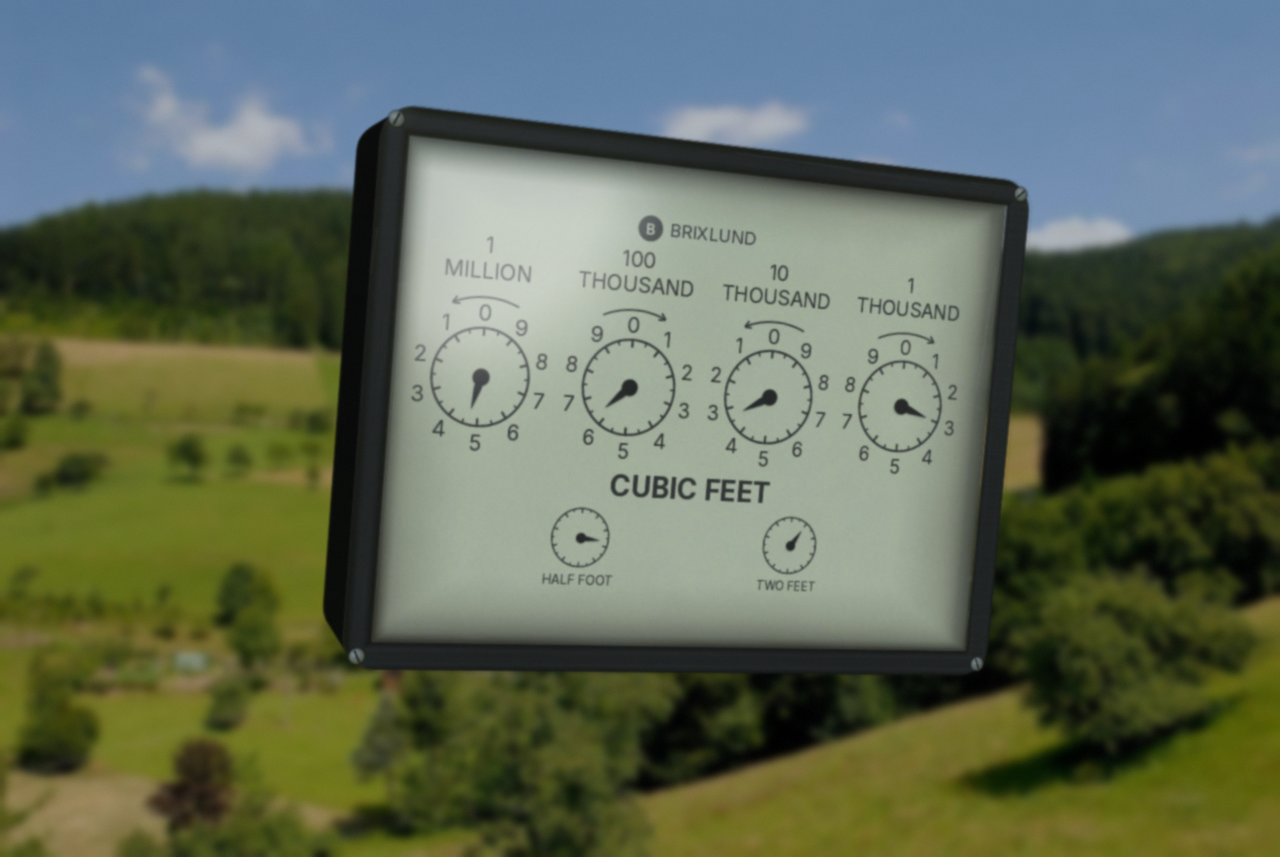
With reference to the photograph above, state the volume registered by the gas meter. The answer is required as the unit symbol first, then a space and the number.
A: ft³ 463300
